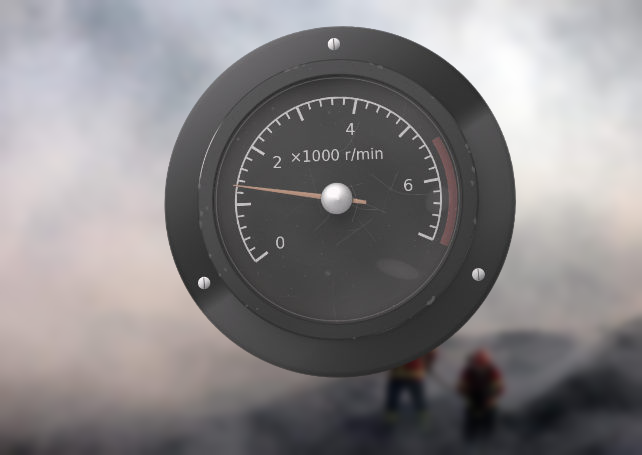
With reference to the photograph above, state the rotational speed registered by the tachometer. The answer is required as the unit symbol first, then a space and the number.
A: rpm 1300
